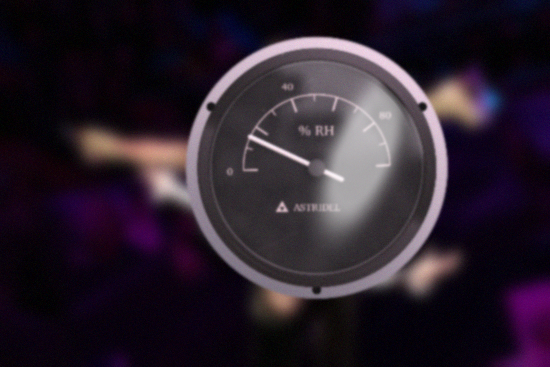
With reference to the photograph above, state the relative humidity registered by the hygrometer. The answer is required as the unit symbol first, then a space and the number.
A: % 15
